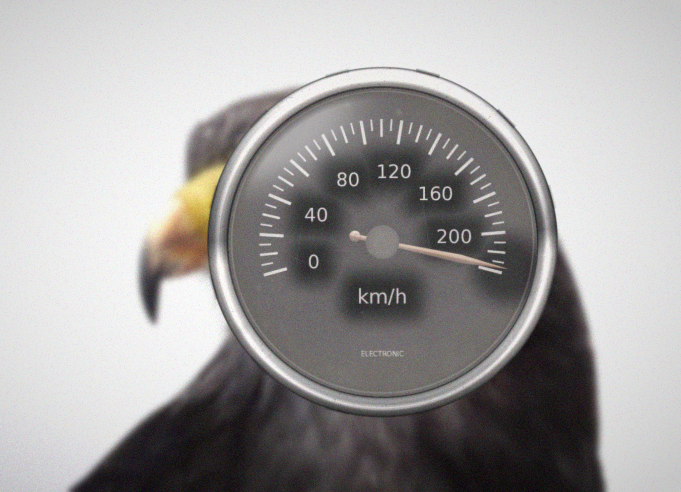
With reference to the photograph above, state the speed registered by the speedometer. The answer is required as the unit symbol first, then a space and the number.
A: km/h 217.5
